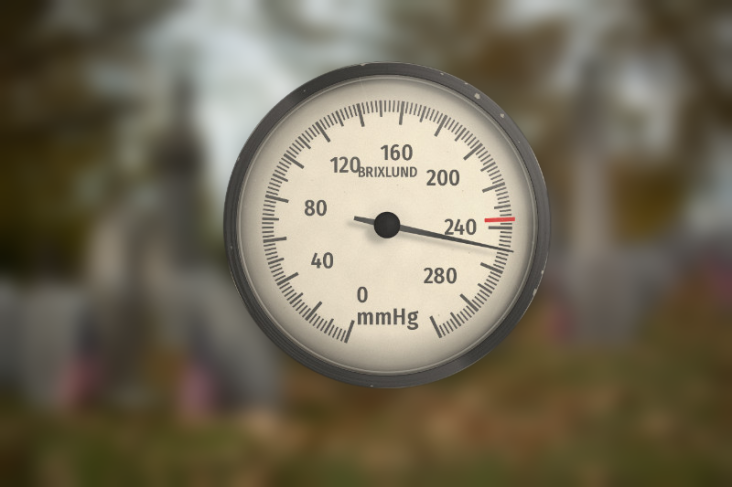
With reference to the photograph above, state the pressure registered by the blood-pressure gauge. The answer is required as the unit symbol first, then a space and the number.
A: mmHg 250
